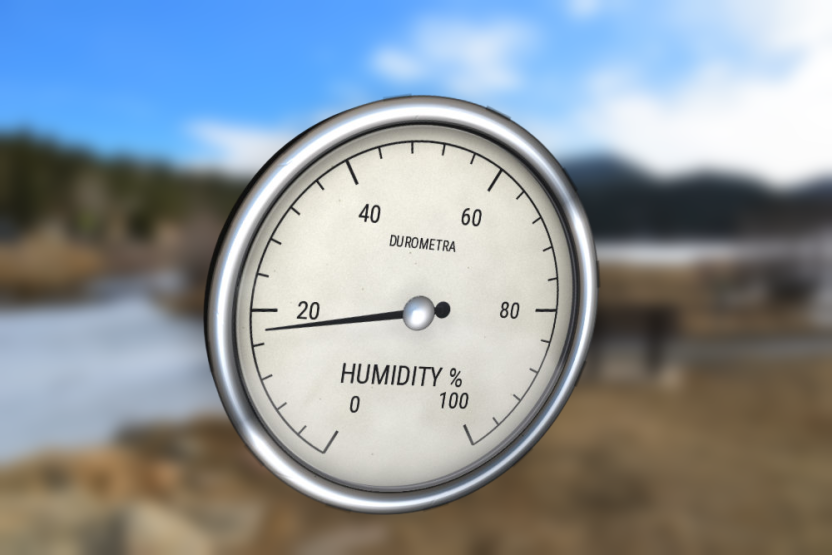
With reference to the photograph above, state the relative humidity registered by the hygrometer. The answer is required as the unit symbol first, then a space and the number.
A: % 18
